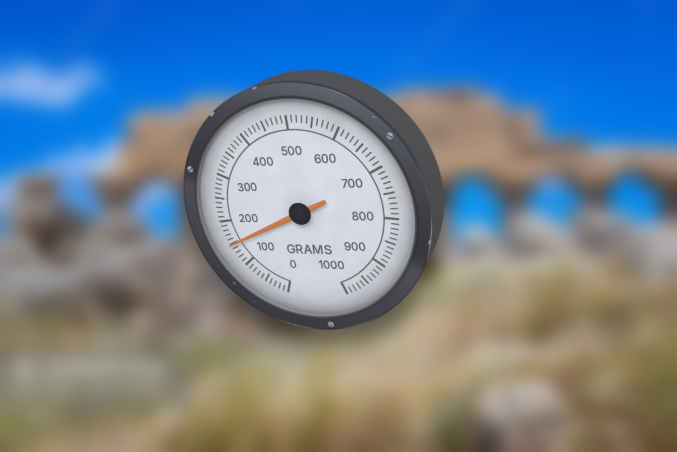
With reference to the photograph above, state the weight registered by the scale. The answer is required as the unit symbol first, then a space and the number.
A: g 150
